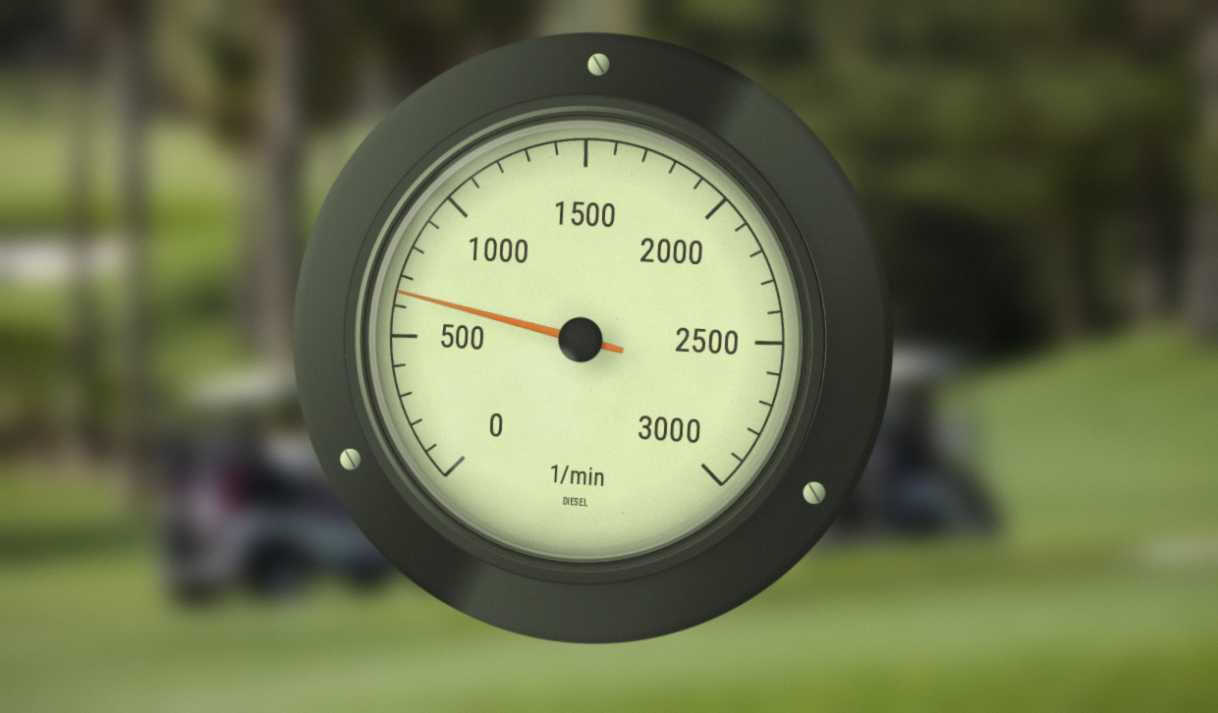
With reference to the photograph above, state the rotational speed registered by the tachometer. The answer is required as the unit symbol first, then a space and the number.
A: rpm 650
